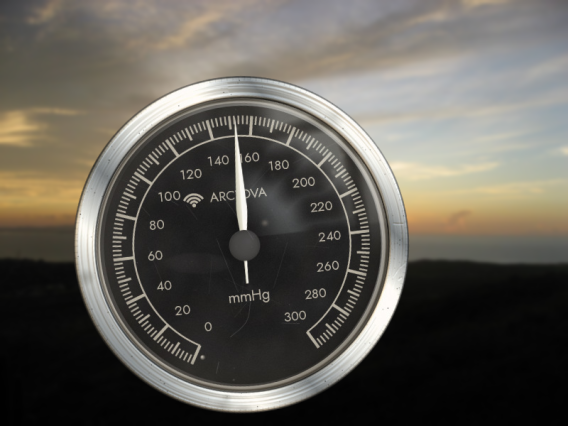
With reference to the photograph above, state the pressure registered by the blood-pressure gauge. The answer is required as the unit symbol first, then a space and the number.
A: mmHg 152
